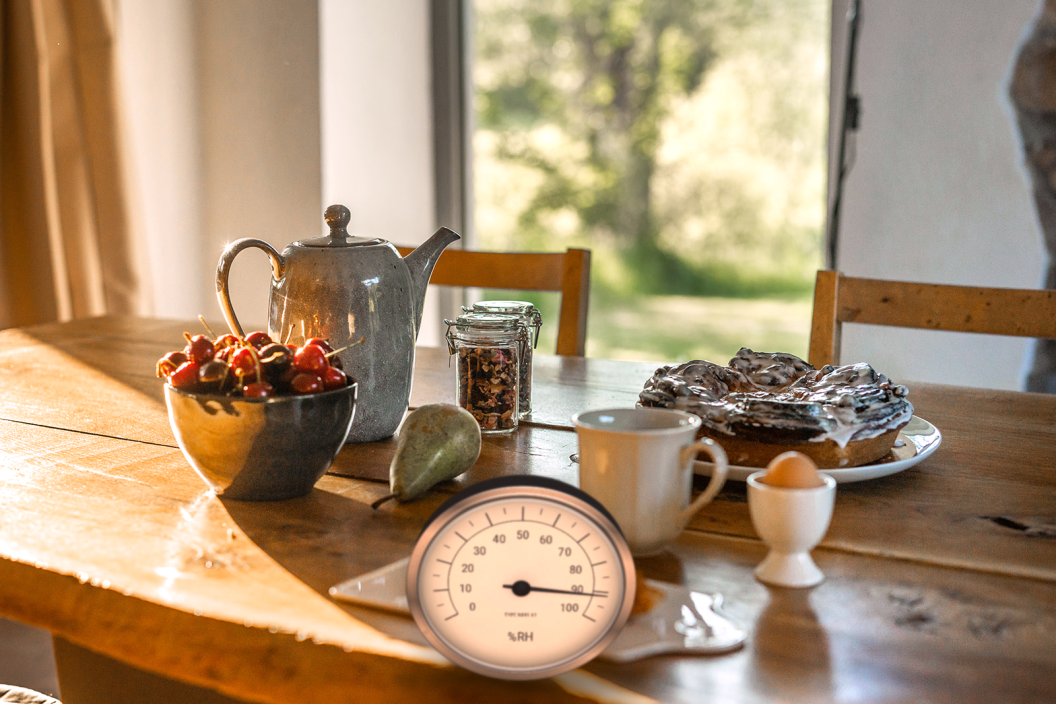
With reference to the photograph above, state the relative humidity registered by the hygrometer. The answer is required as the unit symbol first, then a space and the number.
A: % 90
